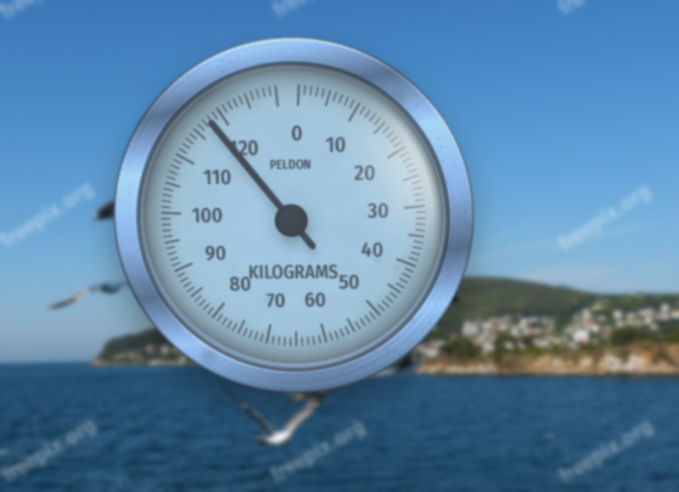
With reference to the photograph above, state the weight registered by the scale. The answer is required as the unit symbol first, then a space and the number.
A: kg 118
